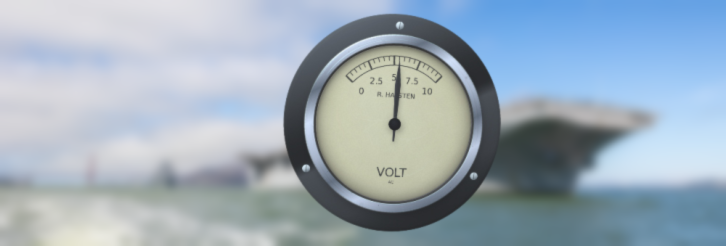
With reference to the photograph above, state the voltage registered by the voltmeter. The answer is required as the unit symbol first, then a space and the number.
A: V 5.5
